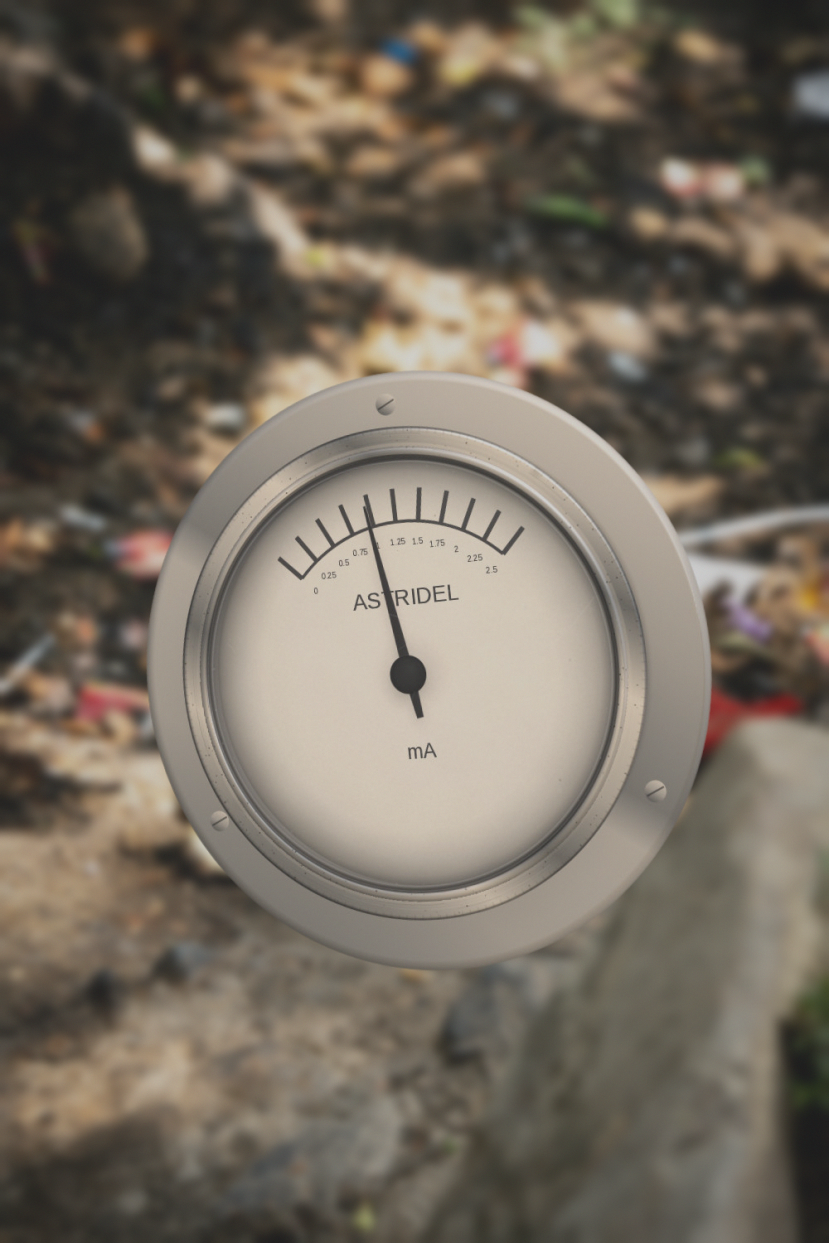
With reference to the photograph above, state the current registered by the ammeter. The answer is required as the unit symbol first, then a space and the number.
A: mA 1
